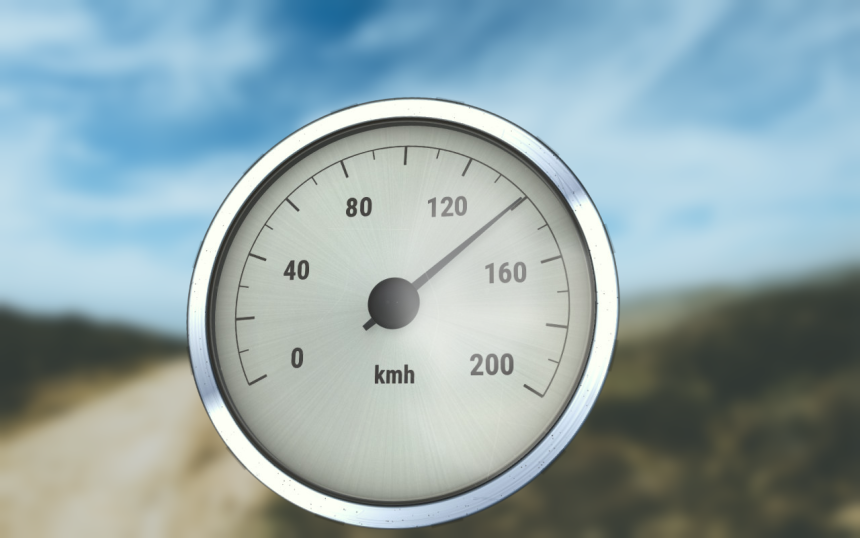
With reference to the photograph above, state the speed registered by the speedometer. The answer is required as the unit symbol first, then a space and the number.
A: km/h 140
